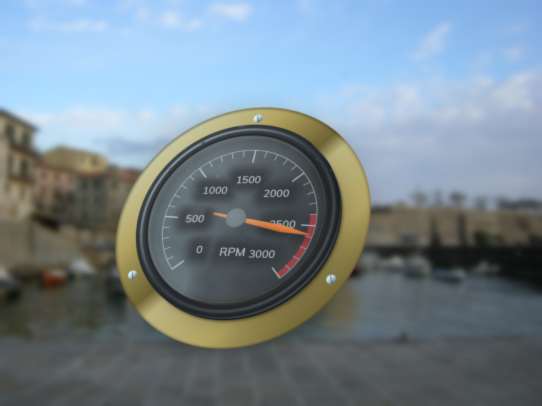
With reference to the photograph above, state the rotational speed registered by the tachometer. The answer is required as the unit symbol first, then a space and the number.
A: rpm 2600
